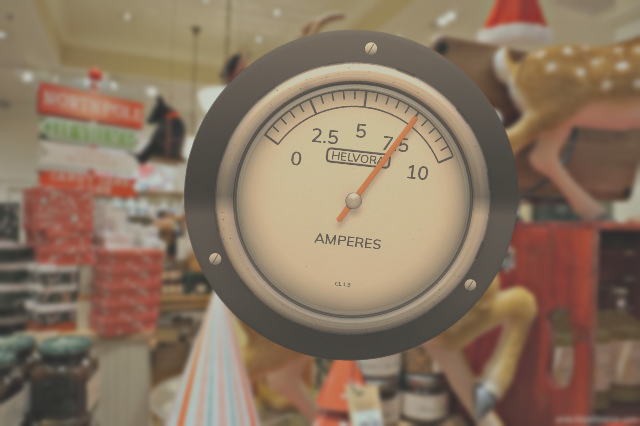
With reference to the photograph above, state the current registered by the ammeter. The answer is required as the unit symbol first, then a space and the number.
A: A 7.5
